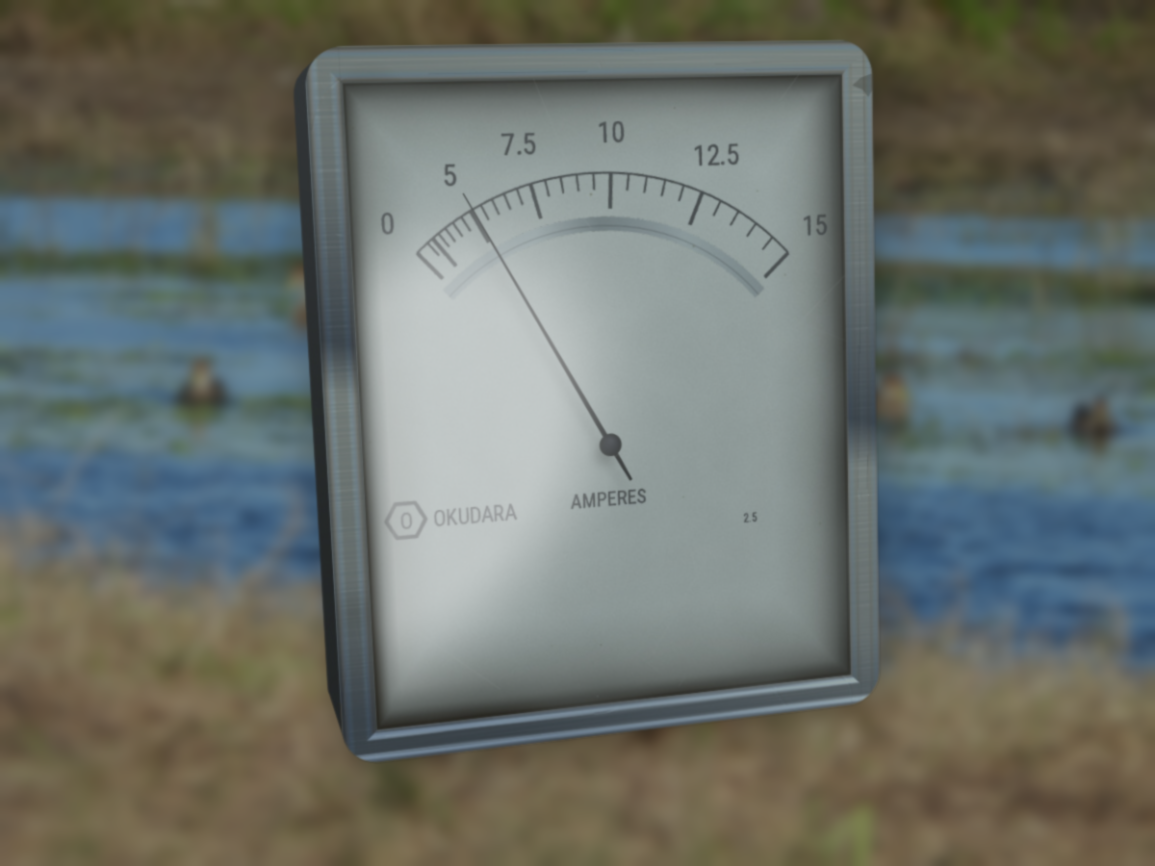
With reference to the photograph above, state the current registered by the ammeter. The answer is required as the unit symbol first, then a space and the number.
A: A 5
